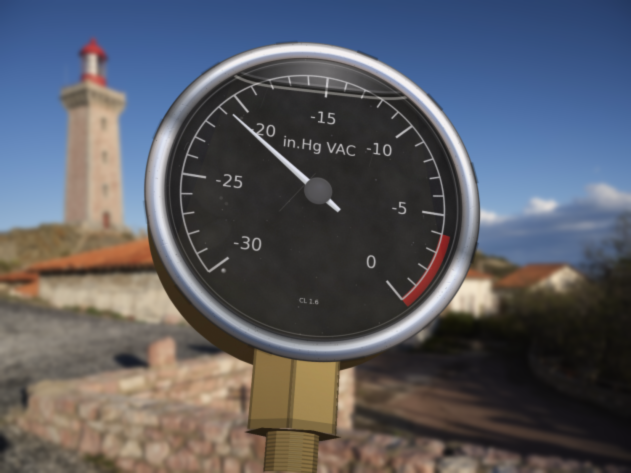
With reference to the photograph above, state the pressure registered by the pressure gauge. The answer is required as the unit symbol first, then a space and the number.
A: inHg -21
